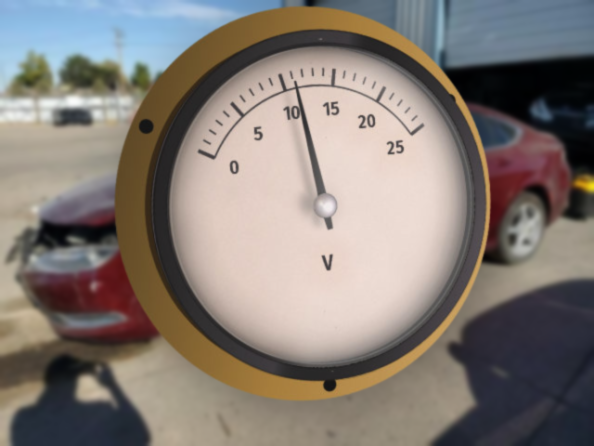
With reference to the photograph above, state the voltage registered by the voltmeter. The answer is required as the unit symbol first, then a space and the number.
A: V 11
